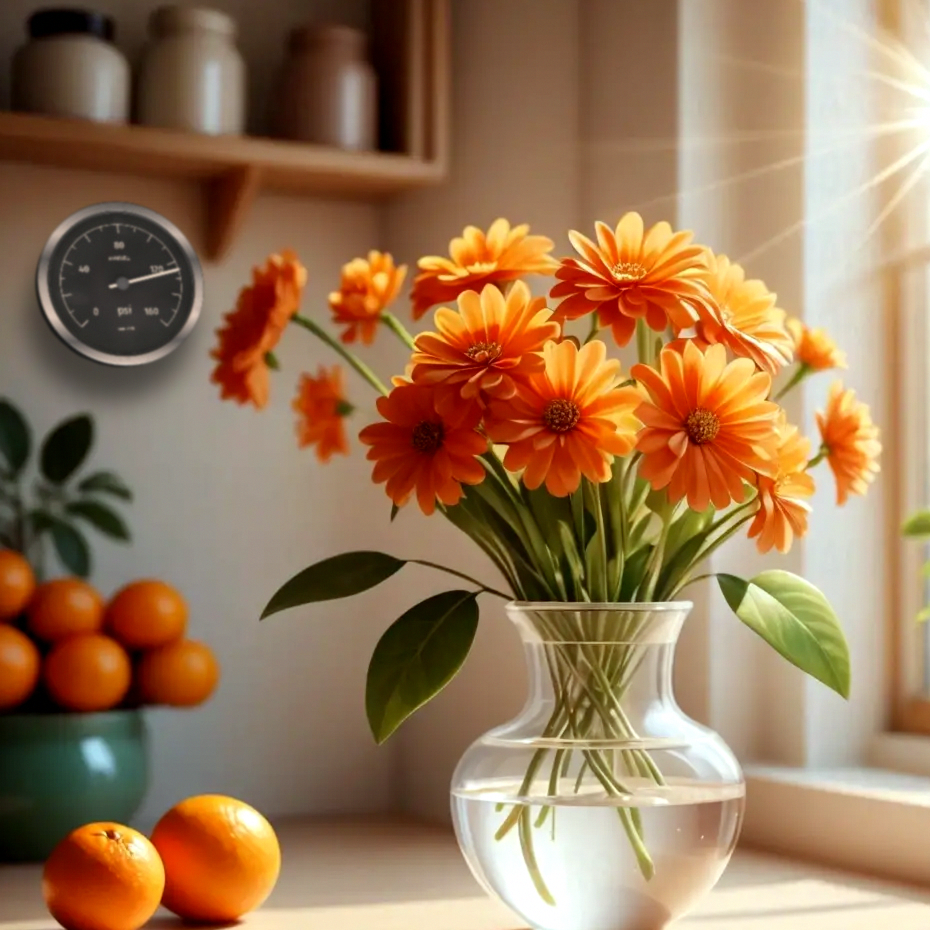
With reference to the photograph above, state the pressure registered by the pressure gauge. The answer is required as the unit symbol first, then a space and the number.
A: psi 125
